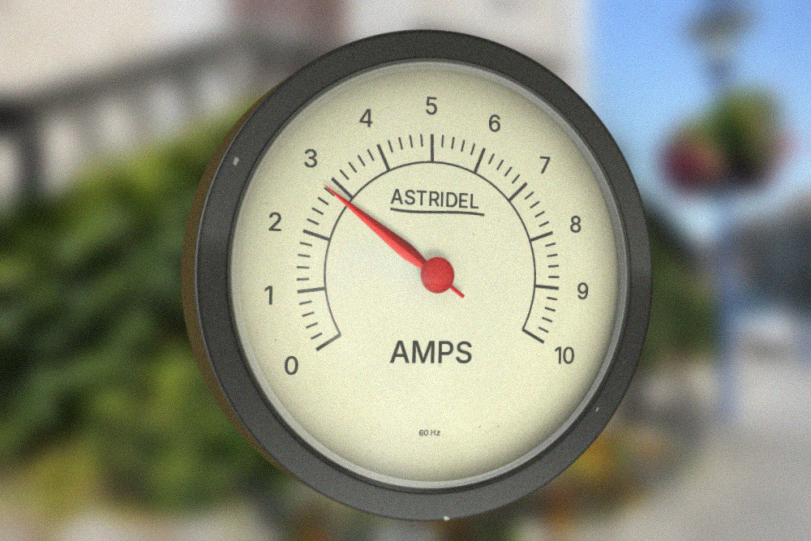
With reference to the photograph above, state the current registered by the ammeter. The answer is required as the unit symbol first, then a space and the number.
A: A 2.8
